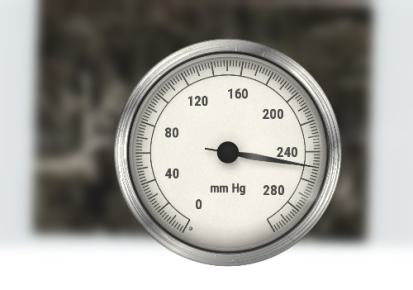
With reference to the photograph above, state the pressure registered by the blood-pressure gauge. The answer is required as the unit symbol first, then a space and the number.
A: mmHg 250
